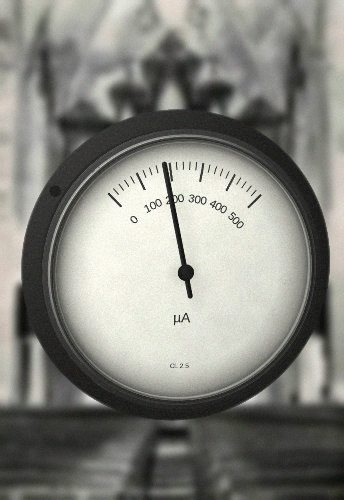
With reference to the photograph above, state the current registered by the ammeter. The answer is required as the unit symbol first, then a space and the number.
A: µA 180
